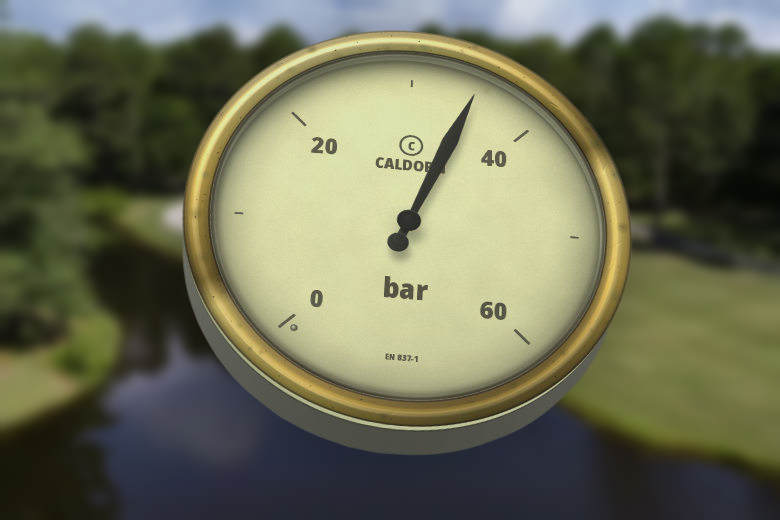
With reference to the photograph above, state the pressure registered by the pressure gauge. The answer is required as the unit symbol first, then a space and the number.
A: bar 35
